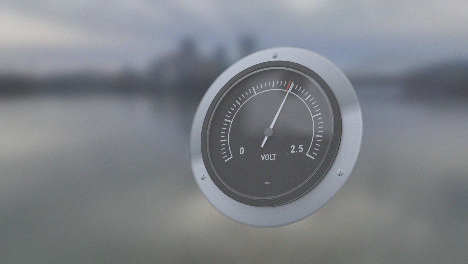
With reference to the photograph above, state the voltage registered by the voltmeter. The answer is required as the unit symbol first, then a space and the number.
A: V 1.5
